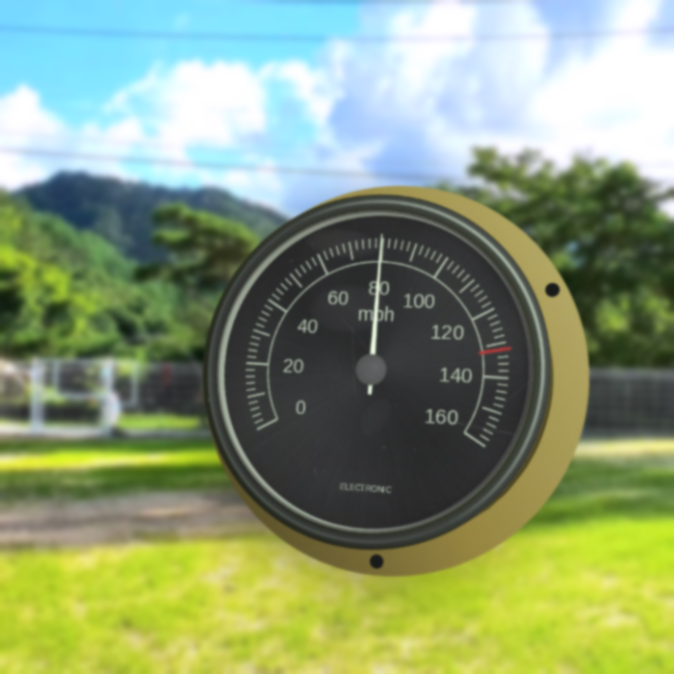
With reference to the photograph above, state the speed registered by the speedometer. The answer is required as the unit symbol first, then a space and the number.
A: mph 80
